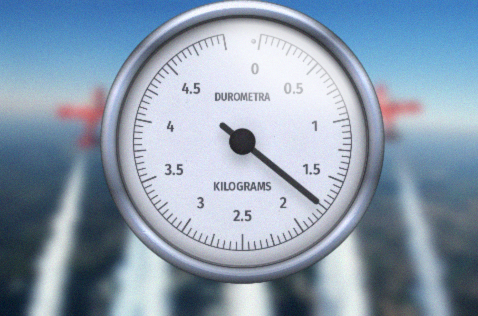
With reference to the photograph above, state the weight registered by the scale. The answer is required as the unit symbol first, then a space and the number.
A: kg 1.75
